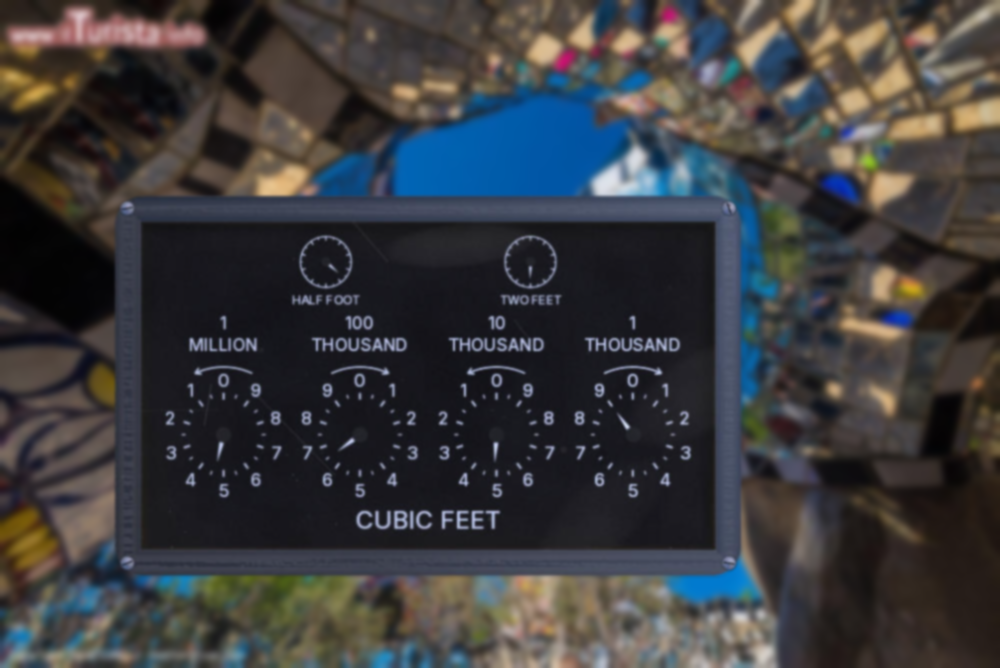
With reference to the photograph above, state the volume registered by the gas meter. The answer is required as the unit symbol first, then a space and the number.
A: ft³ 464900
